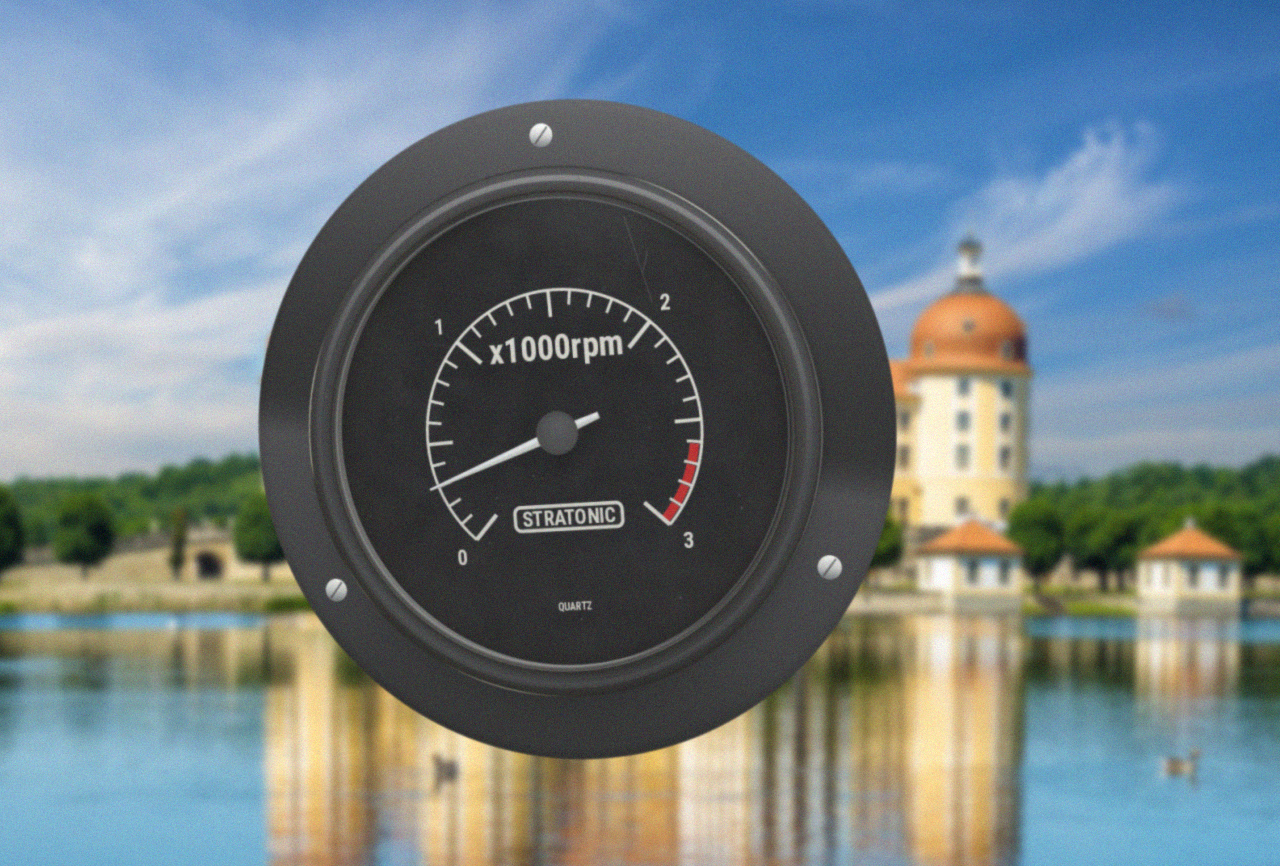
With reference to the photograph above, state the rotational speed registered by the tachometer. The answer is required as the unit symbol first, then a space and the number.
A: rpm 300
